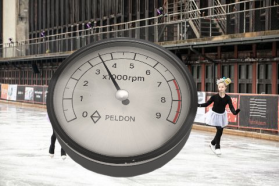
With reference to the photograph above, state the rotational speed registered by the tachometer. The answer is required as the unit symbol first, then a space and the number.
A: rpm 3500
